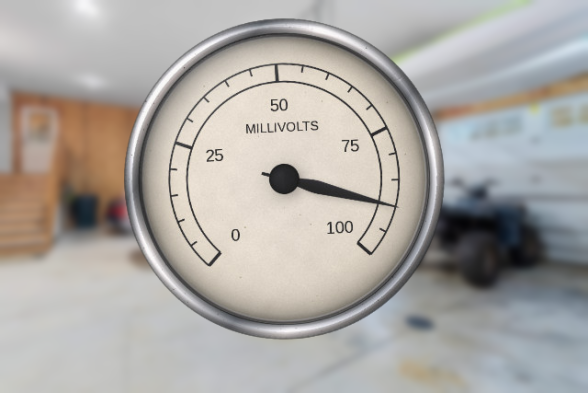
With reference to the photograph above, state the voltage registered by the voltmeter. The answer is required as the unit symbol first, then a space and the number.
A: mV 90
